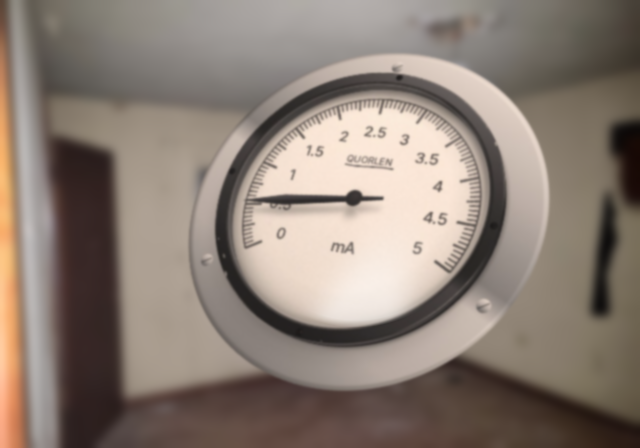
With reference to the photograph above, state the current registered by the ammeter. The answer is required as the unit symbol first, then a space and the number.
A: mA 0.5
